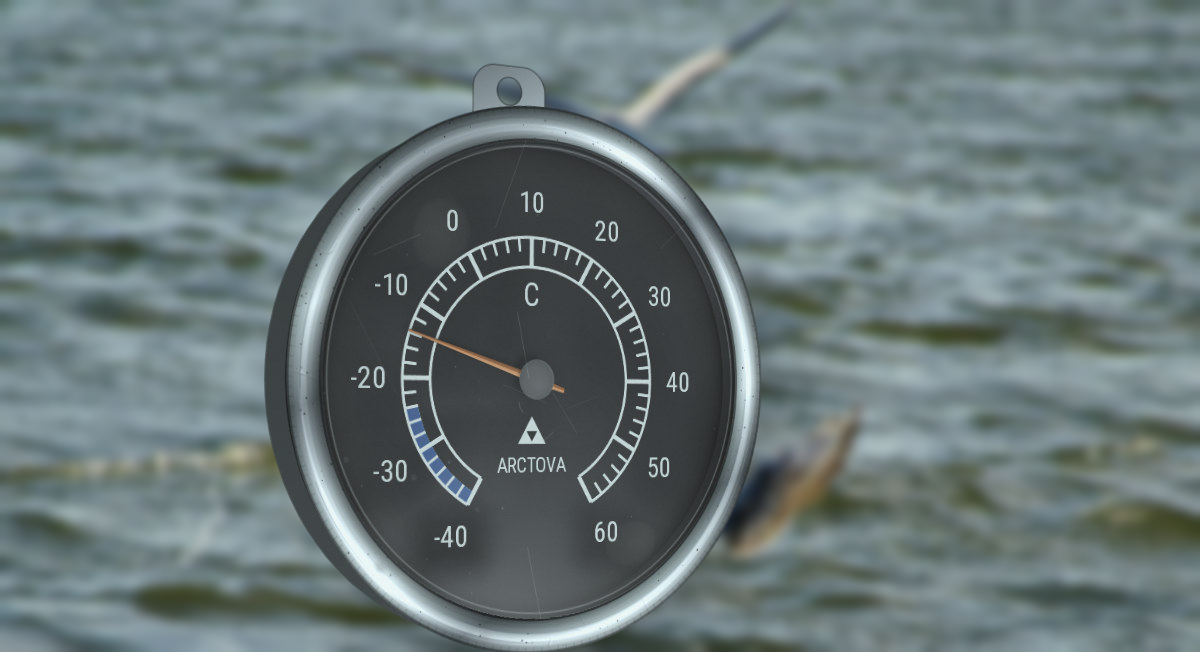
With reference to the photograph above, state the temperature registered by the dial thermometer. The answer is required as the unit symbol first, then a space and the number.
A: °C -14
